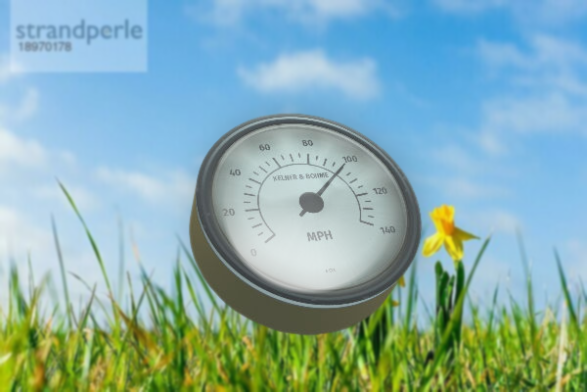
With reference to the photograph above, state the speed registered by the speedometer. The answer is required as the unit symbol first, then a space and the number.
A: mph 100
